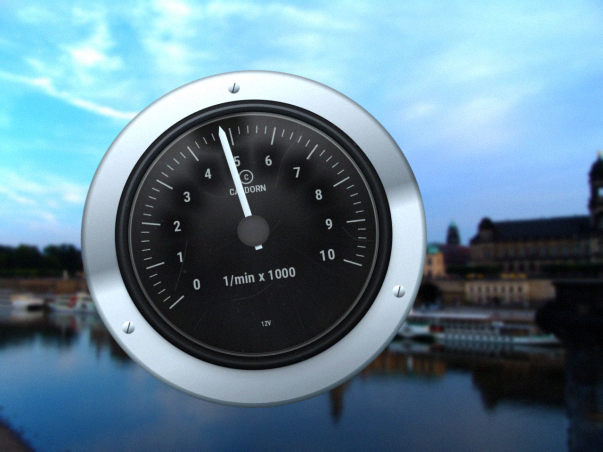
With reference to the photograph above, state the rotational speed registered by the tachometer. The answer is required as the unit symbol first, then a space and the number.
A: rpm 4800
